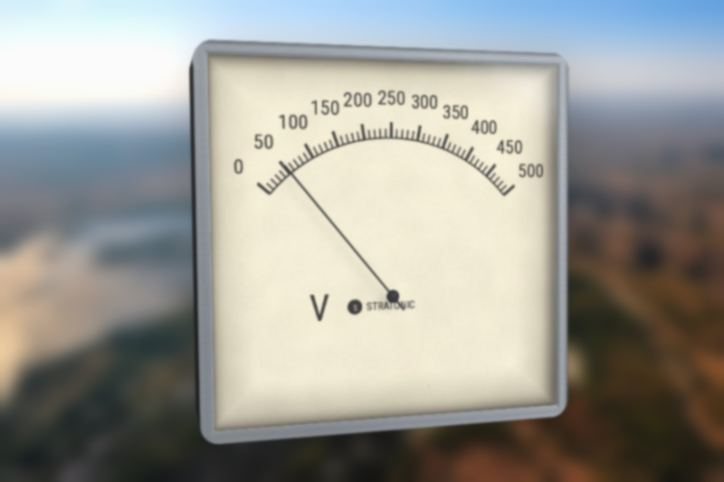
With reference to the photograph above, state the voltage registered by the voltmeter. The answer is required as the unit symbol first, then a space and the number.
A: V 50
